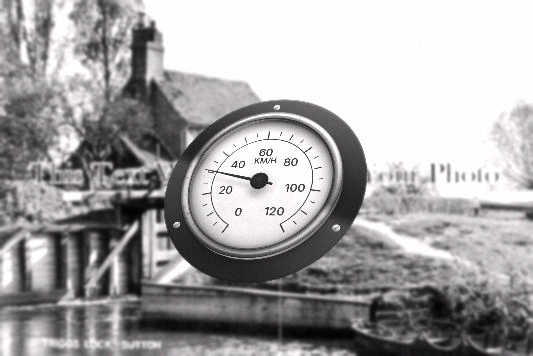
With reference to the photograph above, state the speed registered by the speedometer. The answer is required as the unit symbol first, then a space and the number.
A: km/h 30
